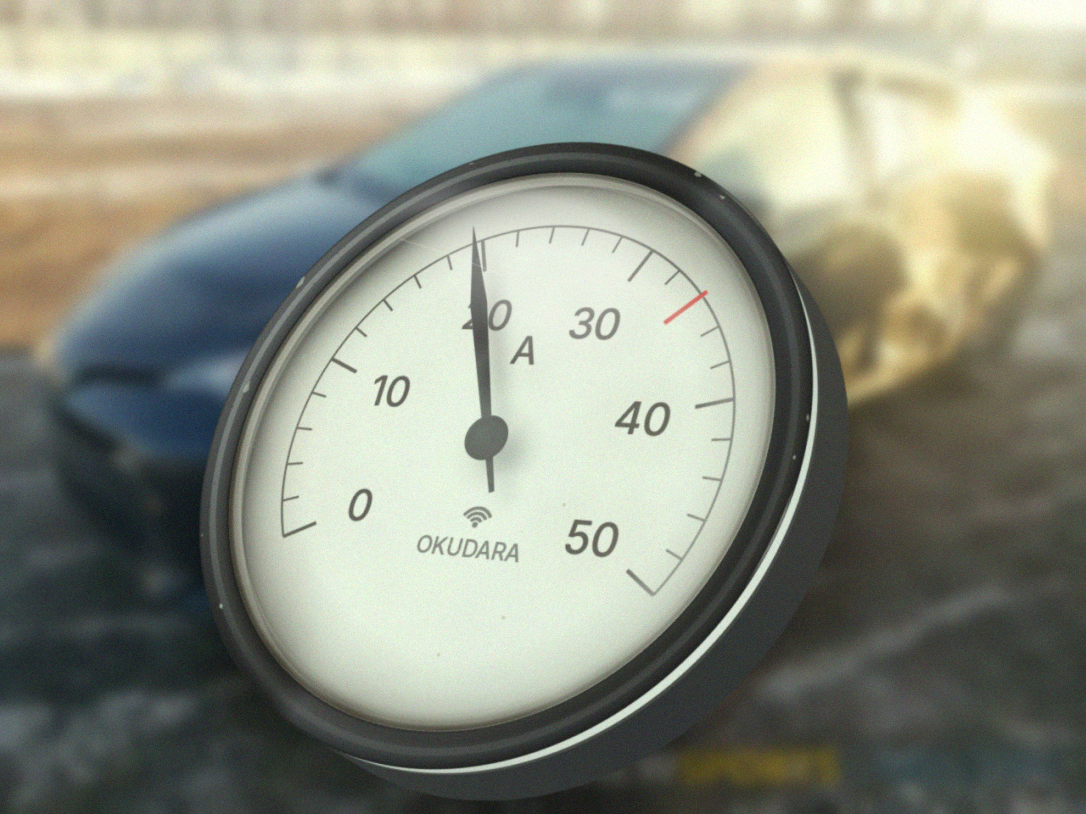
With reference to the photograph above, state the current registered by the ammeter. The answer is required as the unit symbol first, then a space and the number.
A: A 20
